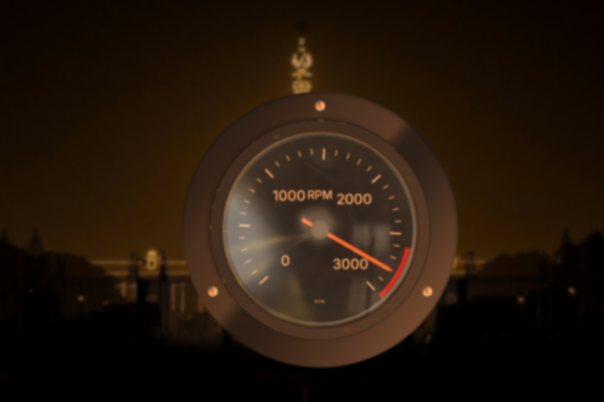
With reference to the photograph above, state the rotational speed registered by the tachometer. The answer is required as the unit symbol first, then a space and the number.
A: rpm 2800
